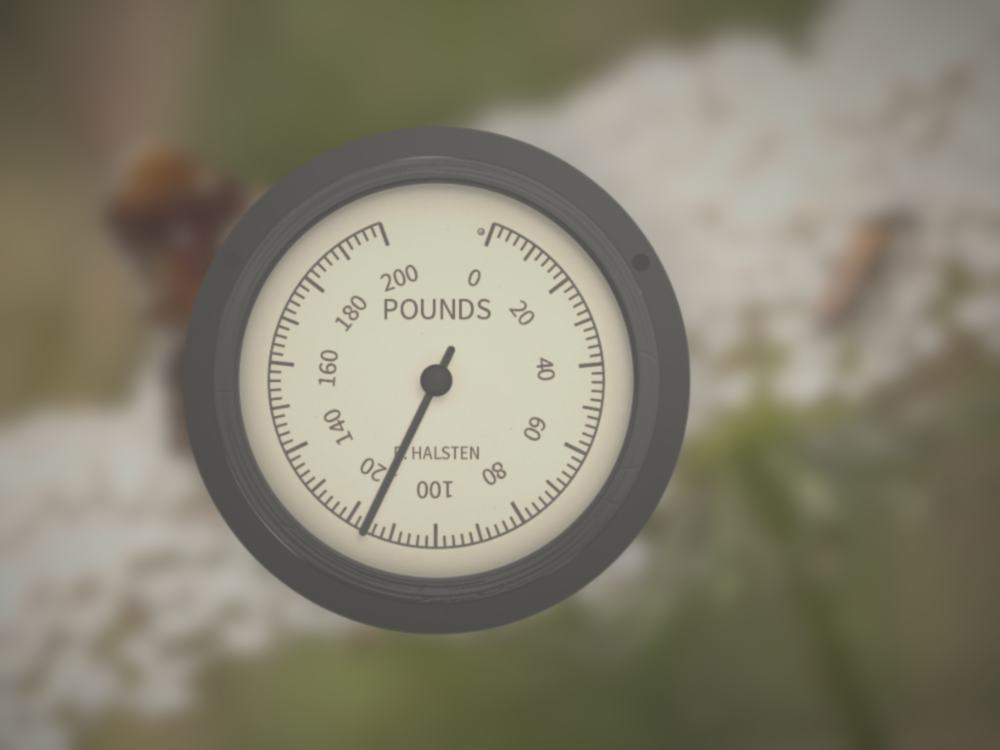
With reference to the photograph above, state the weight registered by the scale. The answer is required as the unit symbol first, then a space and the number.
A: lb 116
